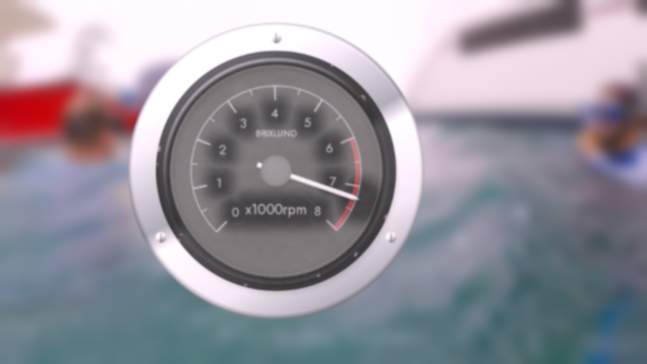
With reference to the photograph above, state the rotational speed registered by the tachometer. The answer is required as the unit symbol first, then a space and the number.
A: rpm 7250
